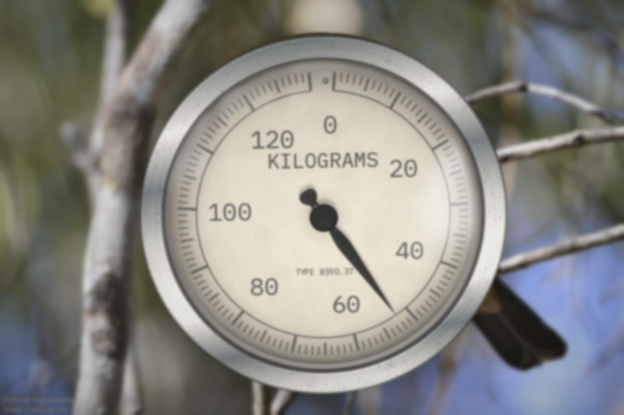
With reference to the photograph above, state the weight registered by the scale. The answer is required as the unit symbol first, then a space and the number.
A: kg 52
